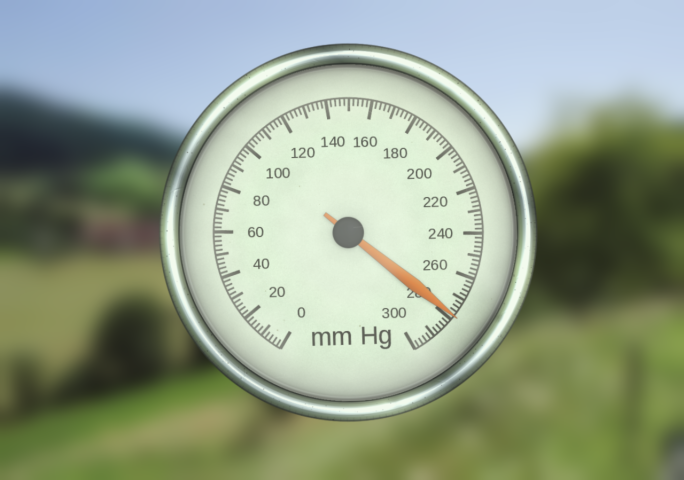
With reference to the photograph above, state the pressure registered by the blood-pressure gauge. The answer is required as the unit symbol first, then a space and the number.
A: mmHg 278
